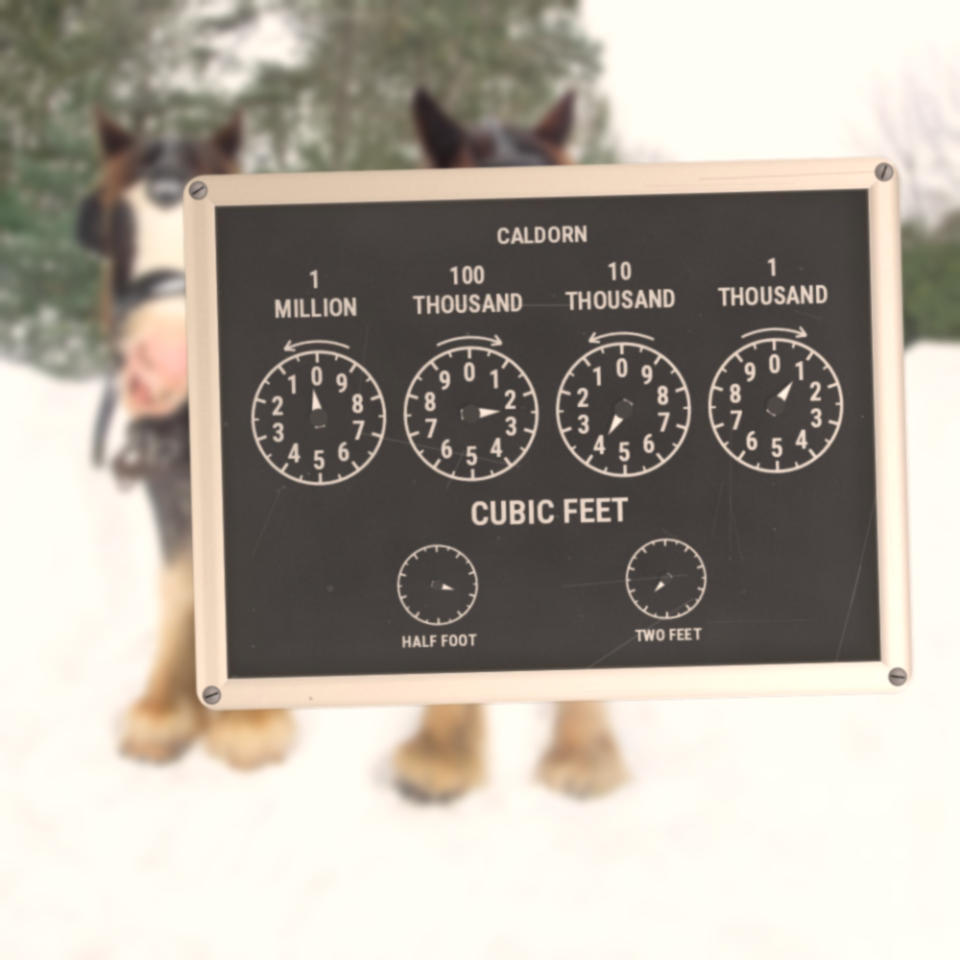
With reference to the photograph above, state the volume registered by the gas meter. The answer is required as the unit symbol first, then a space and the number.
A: ft³ 24100
